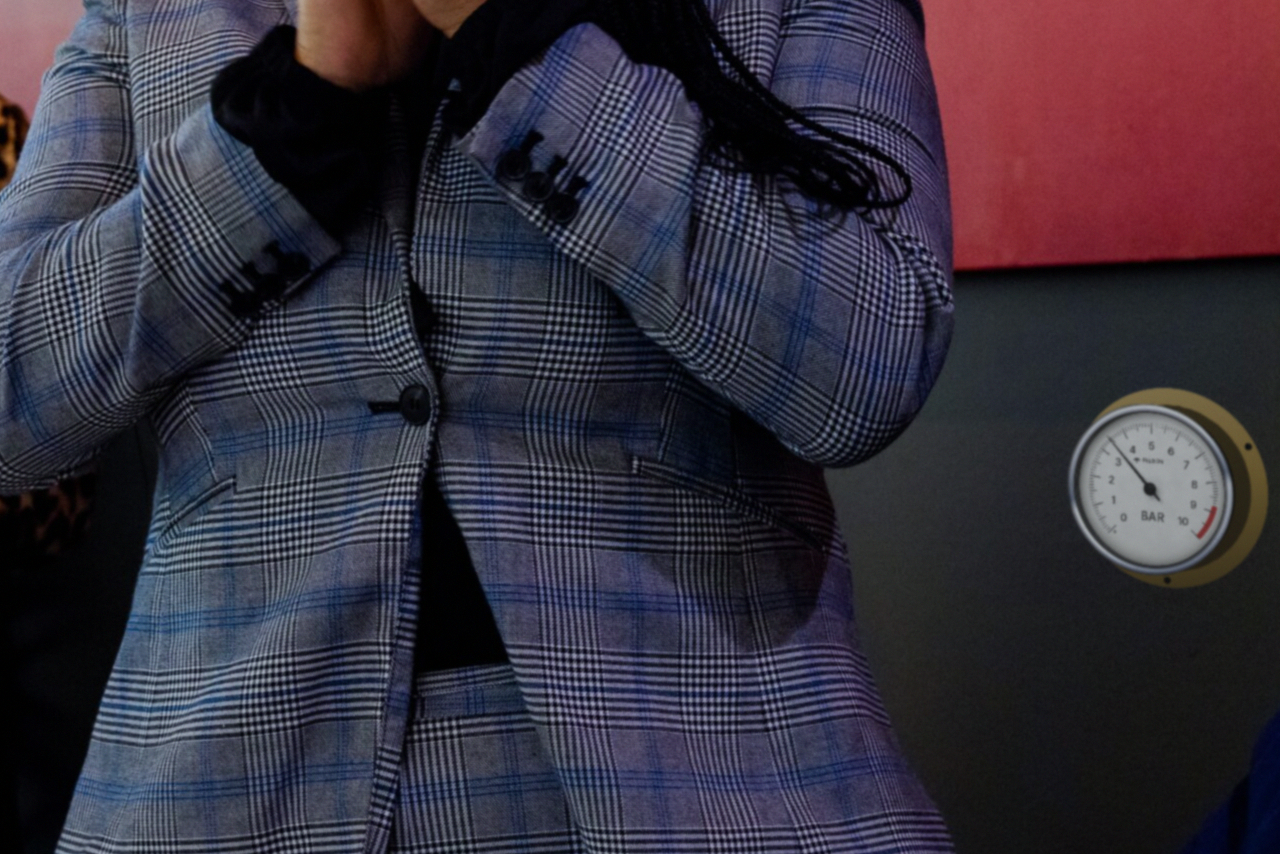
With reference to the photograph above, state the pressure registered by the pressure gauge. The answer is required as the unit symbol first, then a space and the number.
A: bar 3.5
